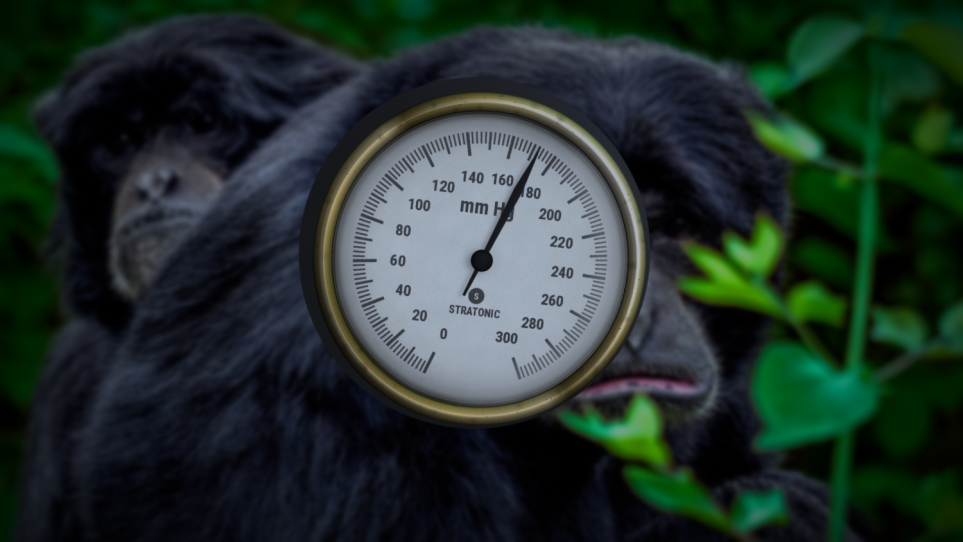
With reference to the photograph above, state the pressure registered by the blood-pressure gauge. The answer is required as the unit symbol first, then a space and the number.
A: mmHg 172
